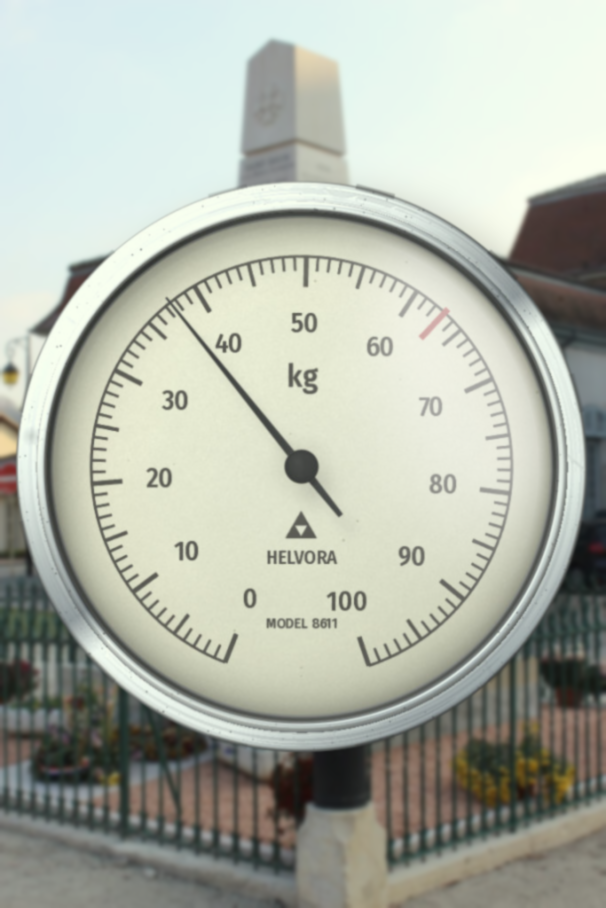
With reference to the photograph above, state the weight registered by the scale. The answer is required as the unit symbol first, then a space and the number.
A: kg 37.5
